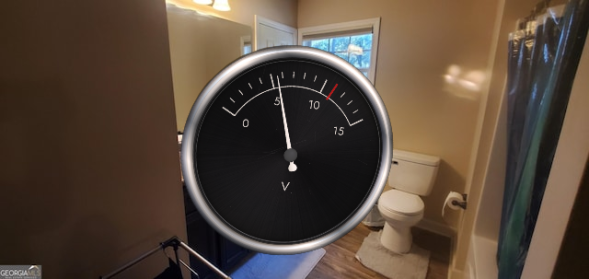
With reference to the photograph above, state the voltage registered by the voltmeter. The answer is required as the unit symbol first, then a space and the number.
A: V 5.5
